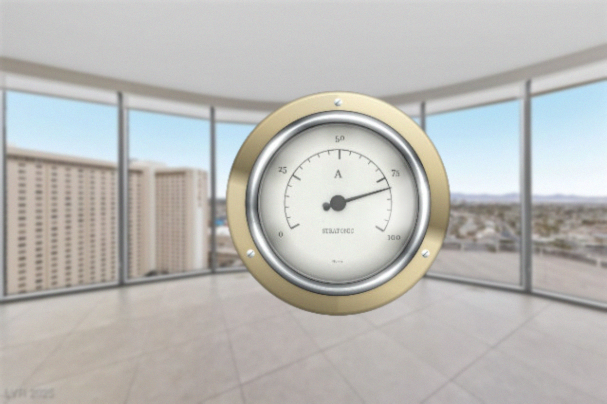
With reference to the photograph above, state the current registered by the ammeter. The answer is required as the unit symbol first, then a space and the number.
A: A 80
